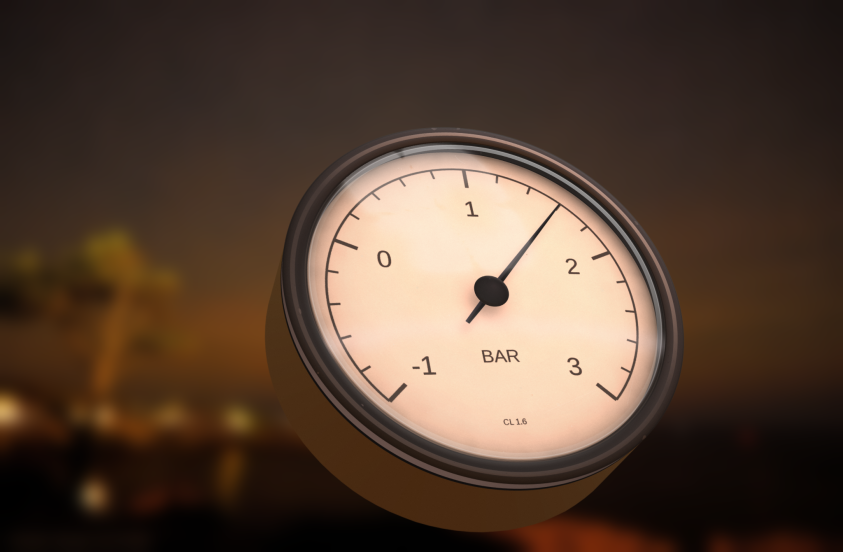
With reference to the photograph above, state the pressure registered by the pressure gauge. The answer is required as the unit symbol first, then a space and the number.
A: bar 1.6
